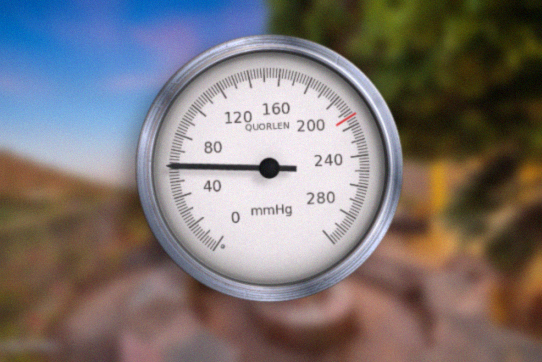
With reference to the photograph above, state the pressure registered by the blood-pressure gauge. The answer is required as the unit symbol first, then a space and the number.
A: mmHg 60
